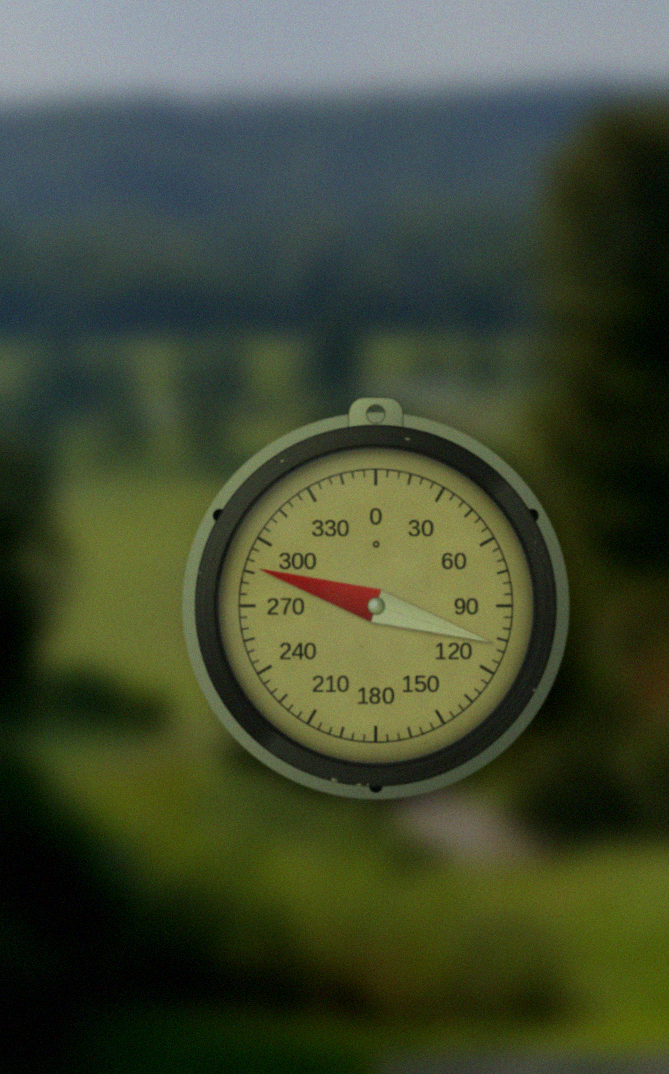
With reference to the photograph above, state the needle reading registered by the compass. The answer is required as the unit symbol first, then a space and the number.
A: ° 287.5
